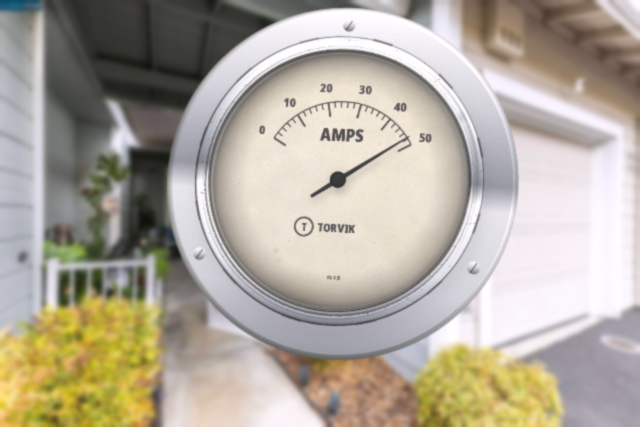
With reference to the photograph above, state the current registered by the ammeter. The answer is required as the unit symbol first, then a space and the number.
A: A 48
